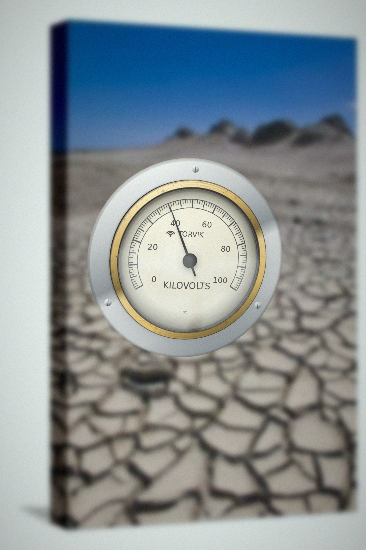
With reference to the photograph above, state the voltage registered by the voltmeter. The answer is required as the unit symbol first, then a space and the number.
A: kV 40
